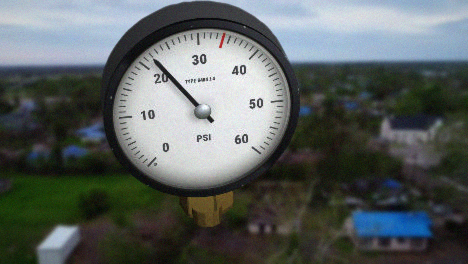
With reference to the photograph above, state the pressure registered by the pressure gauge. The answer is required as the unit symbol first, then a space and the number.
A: psi 22
